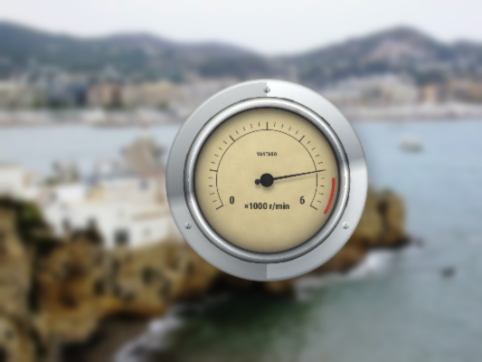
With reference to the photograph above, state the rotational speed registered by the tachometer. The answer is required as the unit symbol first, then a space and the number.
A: rpm 5000
